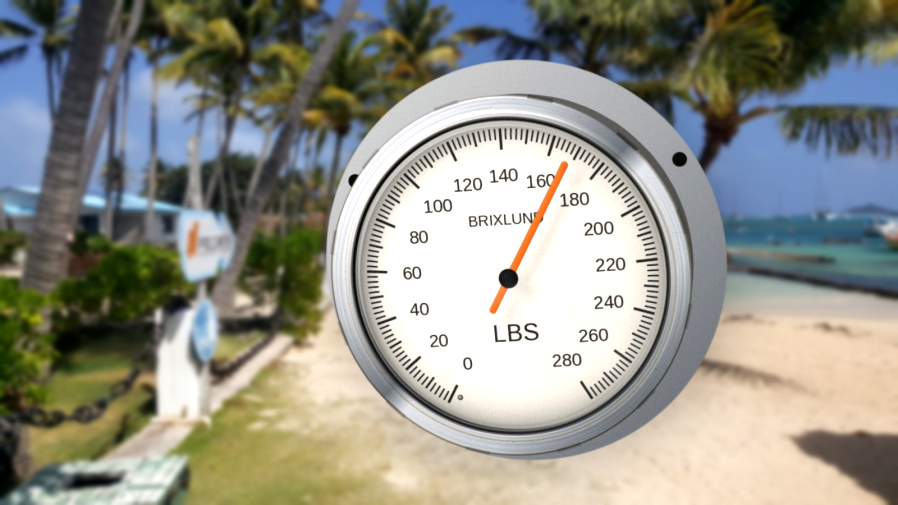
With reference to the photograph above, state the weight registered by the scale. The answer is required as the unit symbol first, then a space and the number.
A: lb 168
